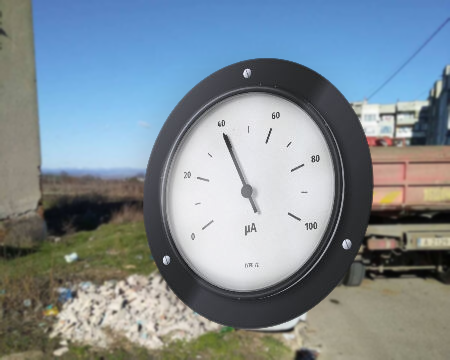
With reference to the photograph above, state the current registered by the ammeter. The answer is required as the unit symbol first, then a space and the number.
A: µA 40
